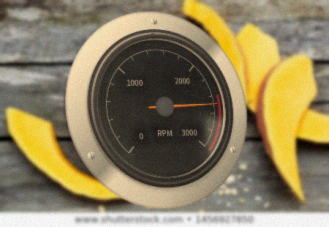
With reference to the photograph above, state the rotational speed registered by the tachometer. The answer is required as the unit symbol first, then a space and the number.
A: rpm 2500
